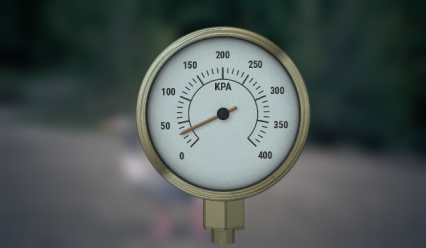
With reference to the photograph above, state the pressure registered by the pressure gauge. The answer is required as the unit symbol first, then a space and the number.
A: kPa 30
